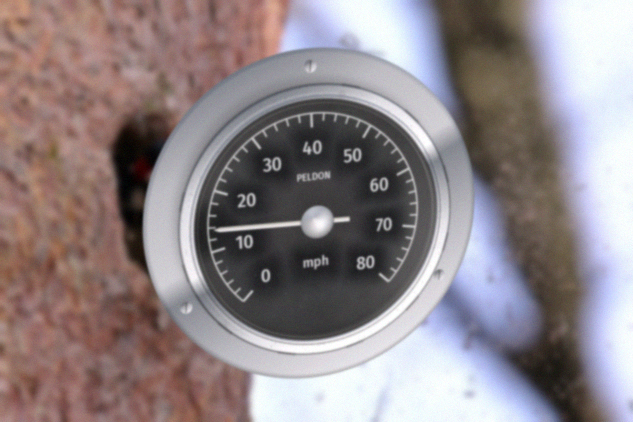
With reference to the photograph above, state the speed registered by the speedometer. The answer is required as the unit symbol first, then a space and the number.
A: mph 14
